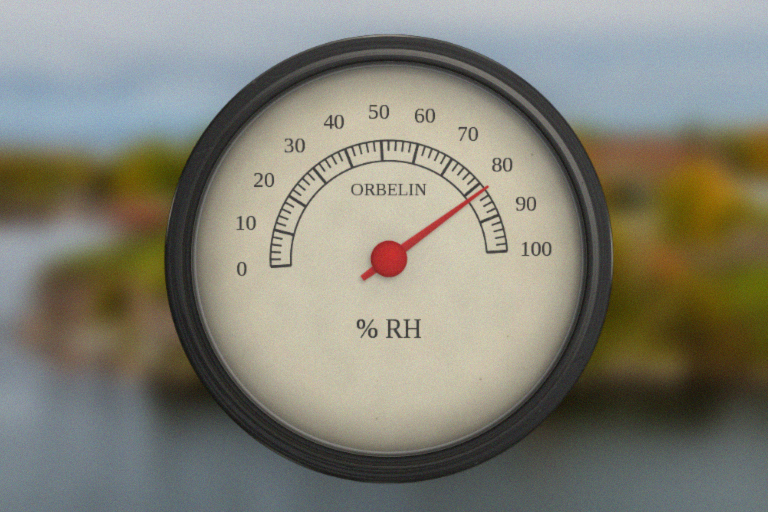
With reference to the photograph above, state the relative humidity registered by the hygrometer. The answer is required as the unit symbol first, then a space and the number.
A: % 82
